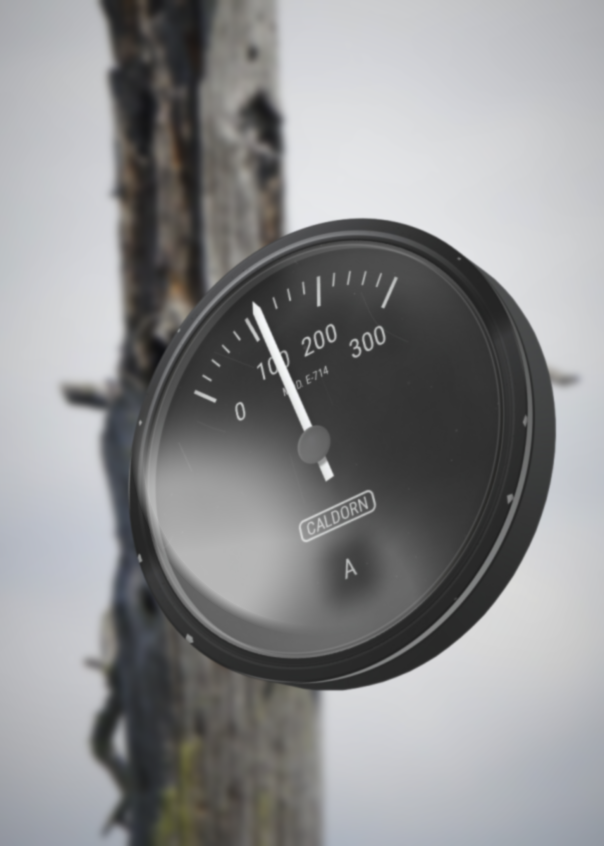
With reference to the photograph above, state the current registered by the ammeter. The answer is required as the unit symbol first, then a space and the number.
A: A 120
